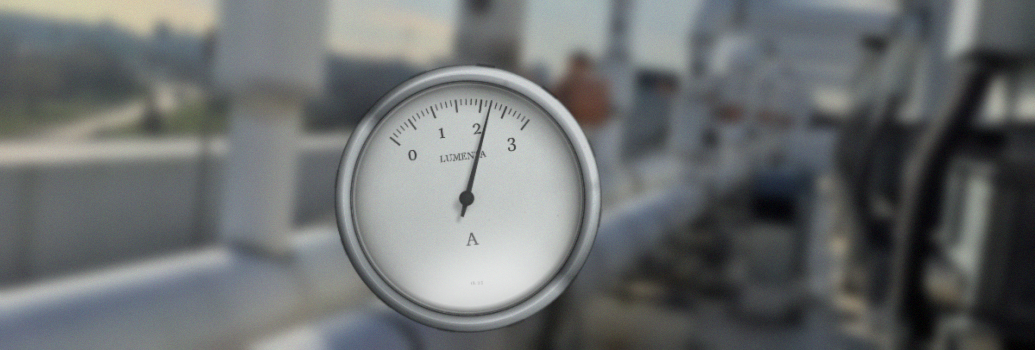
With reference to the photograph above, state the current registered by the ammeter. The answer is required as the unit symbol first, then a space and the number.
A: A 2.2
